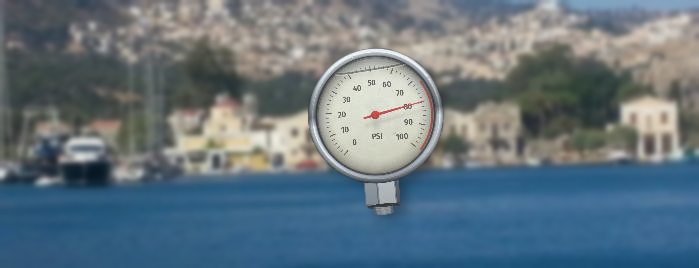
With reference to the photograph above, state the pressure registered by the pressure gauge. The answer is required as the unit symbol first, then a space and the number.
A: psi 80
